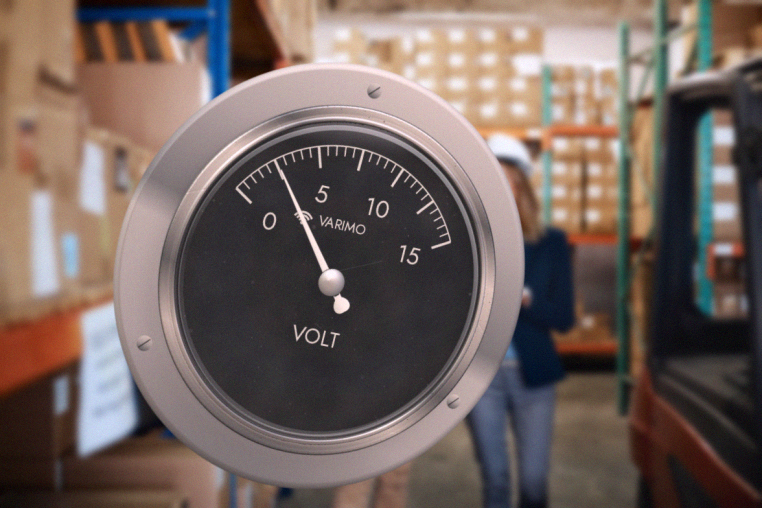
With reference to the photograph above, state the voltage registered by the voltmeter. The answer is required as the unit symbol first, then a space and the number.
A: V 2.5
